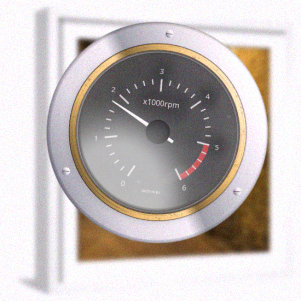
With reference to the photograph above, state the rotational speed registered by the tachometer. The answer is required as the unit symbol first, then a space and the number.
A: rpm 1800
